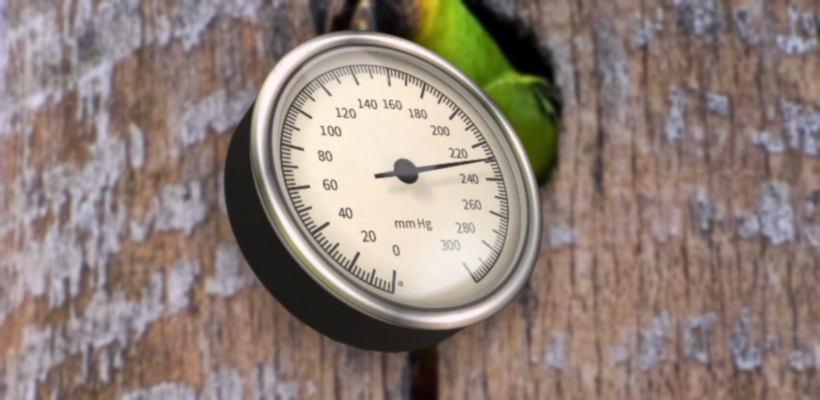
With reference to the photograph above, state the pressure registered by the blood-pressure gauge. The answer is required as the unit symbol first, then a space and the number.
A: mmHg 230
